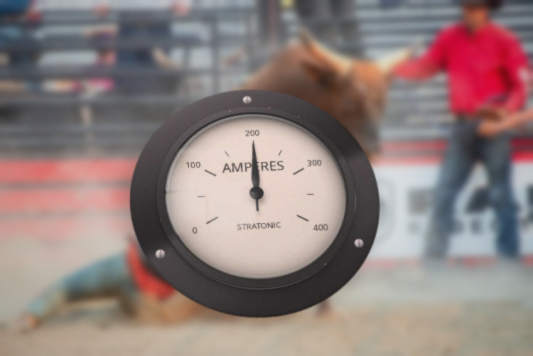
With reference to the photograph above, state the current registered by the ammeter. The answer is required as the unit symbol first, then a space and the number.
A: A 200
